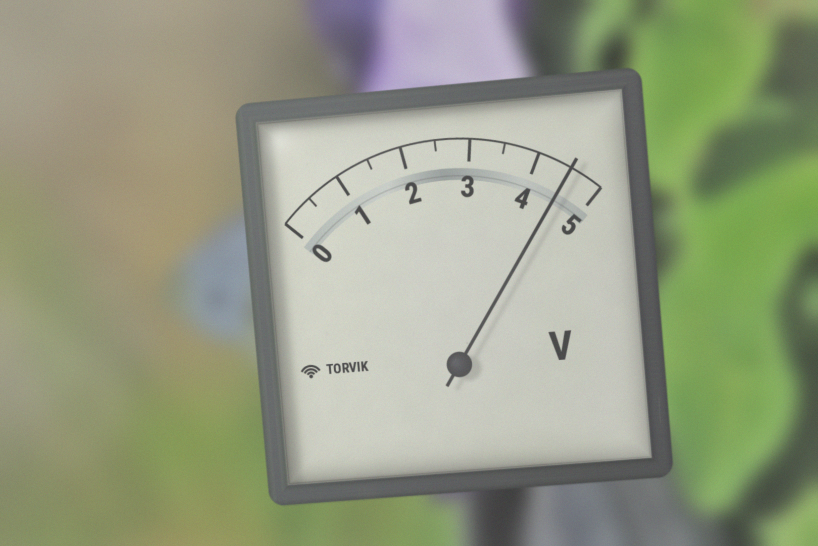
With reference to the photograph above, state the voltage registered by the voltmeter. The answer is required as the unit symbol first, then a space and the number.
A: V 4.5
